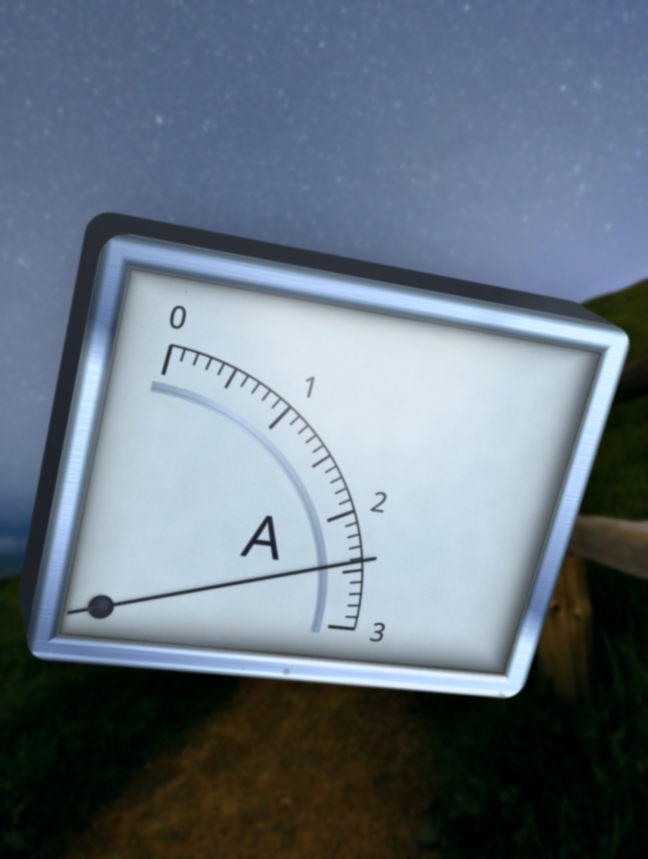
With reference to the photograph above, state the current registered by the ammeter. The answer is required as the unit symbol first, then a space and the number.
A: A 2.4
